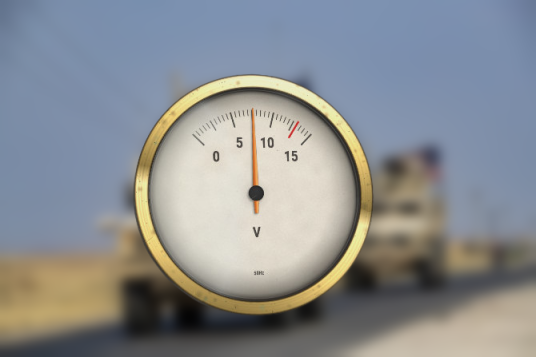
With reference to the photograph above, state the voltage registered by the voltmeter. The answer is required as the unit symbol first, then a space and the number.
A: V 7.5
